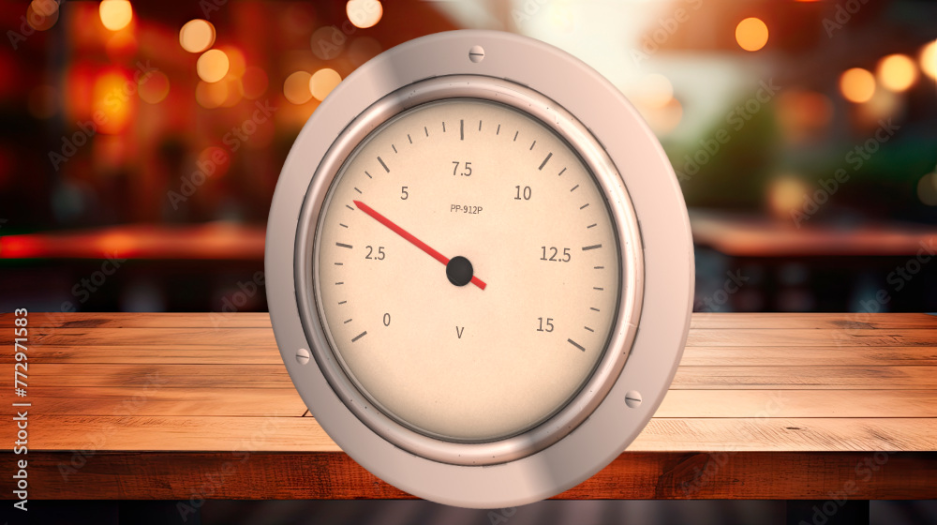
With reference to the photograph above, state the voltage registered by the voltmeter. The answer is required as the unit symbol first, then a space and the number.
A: V 3.75
